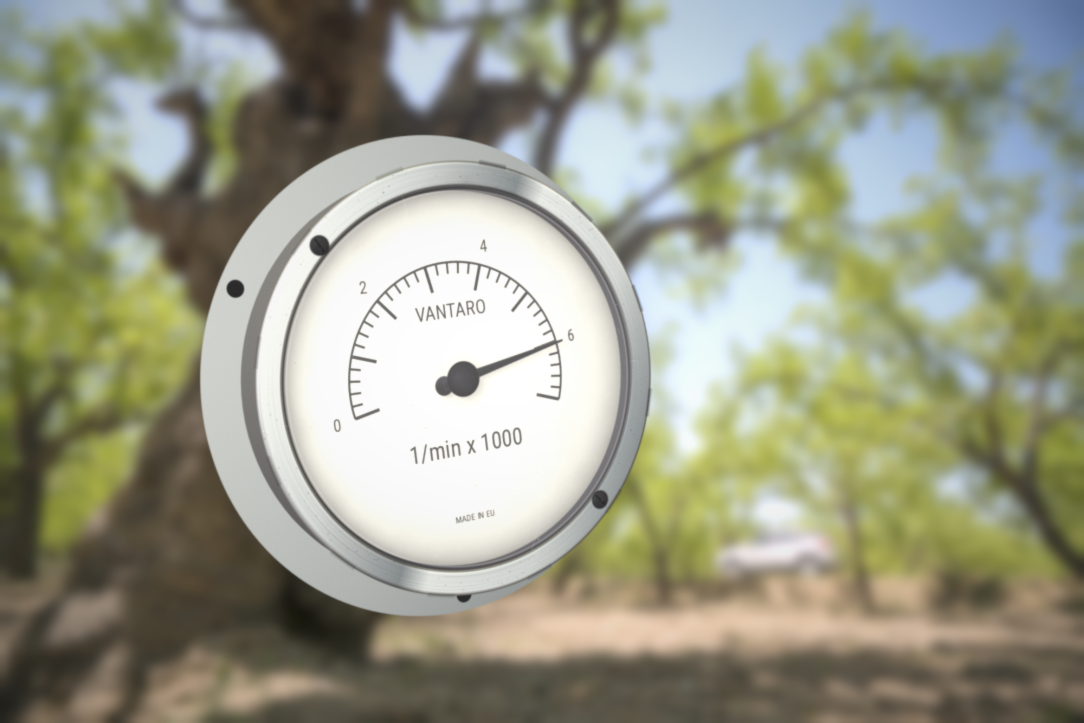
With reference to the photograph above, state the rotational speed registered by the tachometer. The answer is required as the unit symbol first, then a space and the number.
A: rpm 6000
